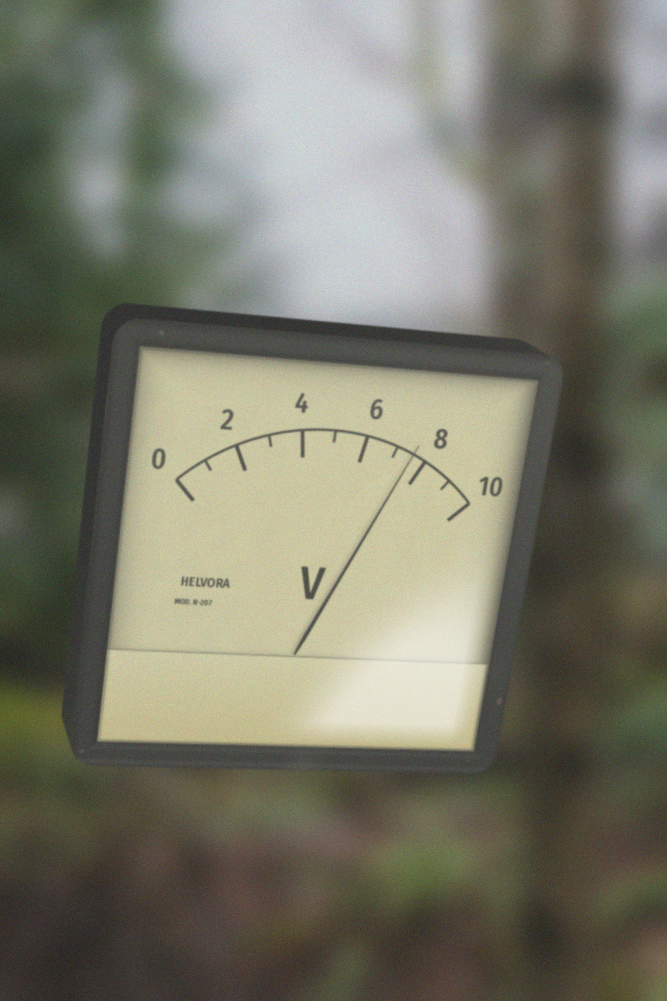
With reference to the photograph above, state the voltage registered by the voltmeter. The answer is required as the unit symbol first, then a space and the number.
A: V 7.5
